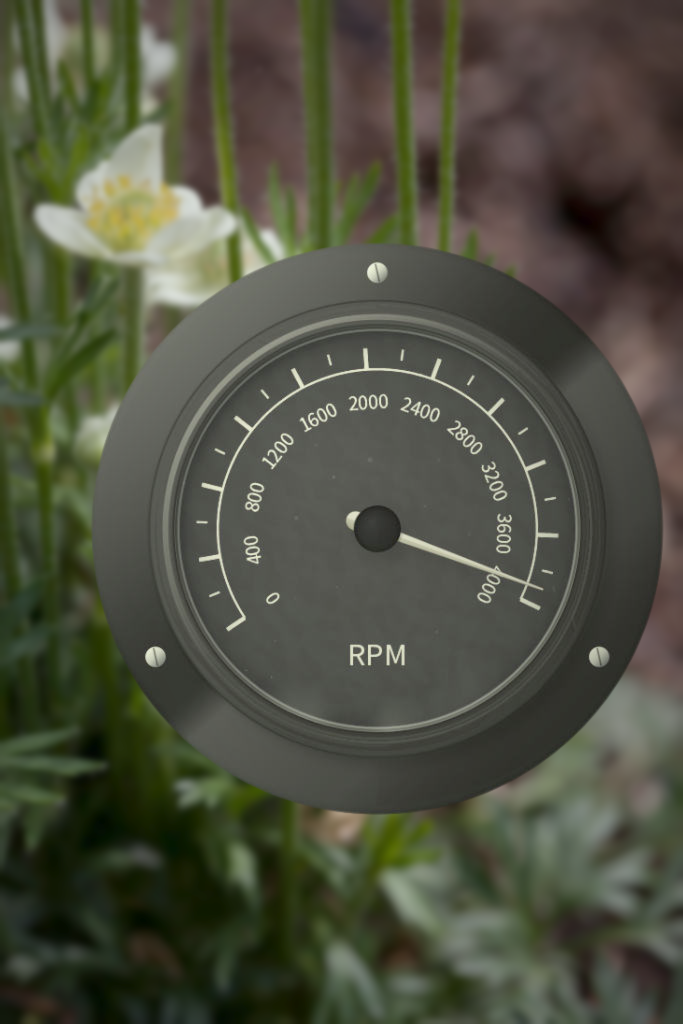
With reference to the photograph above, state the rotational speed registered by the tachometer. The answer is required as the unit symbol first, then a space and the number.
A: rpm 3900
